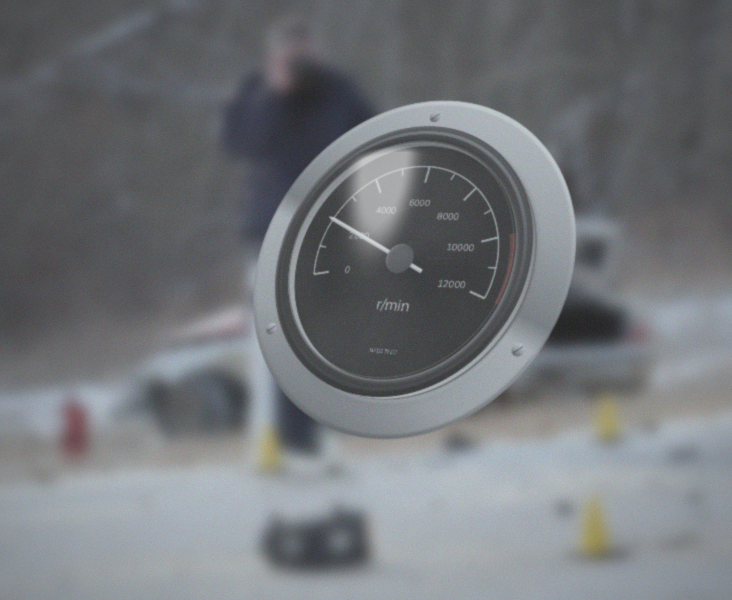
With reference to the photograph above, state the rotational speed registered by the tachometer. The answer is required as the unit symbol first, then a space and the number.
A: rpm 2000
